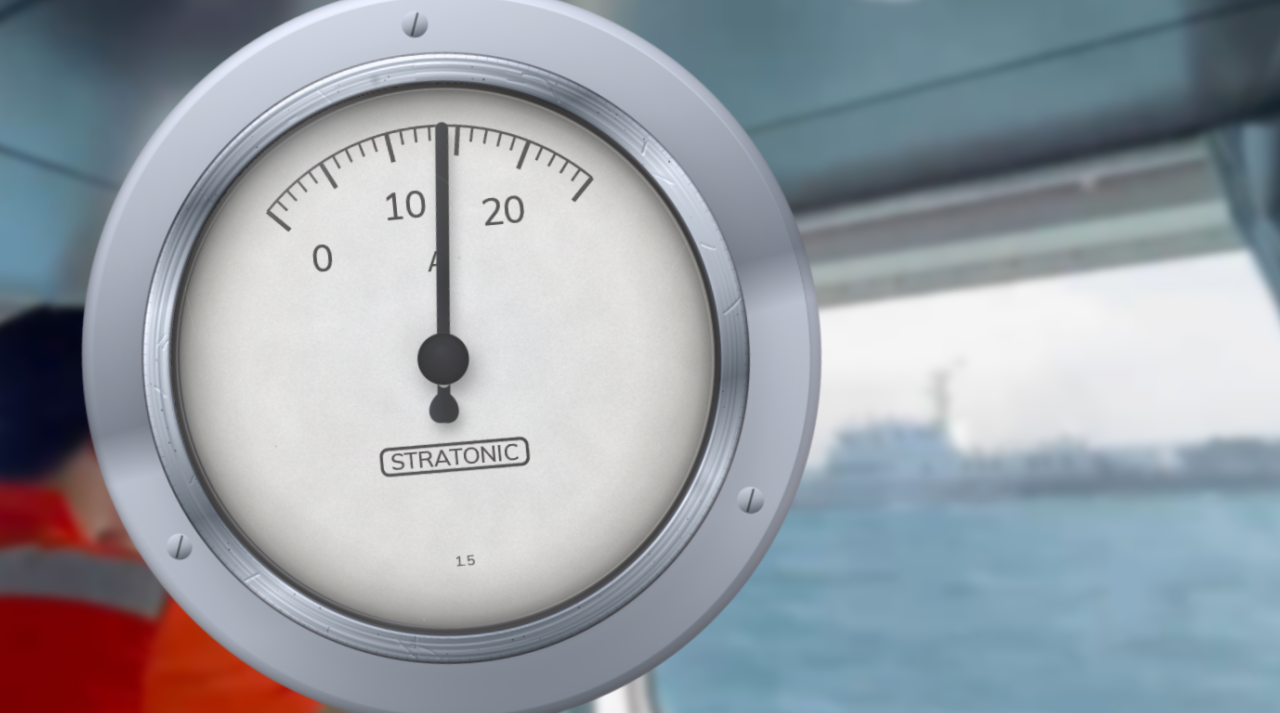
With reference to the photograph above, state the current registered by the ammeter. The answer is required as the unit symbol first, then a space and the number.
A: A 14
